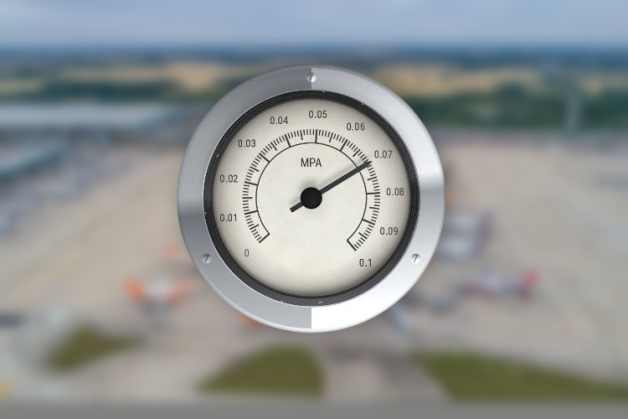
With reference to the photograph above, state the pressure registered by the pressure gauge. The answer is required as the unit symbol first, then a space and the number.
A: MPa 0.07
